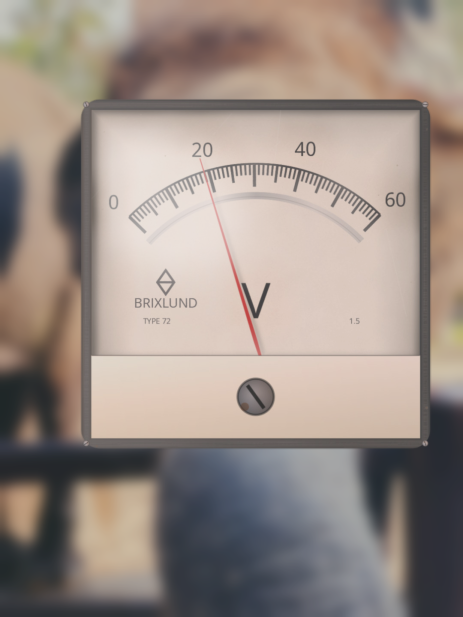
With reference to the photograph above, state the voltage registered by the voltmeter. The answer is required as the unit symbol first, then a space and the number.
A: V 19
